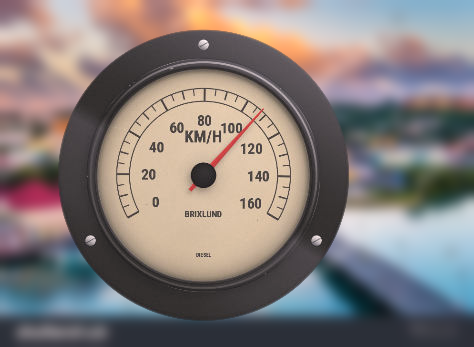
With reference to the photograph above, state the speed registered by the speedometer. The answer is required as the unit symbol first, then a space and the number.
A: km/h 107.5
